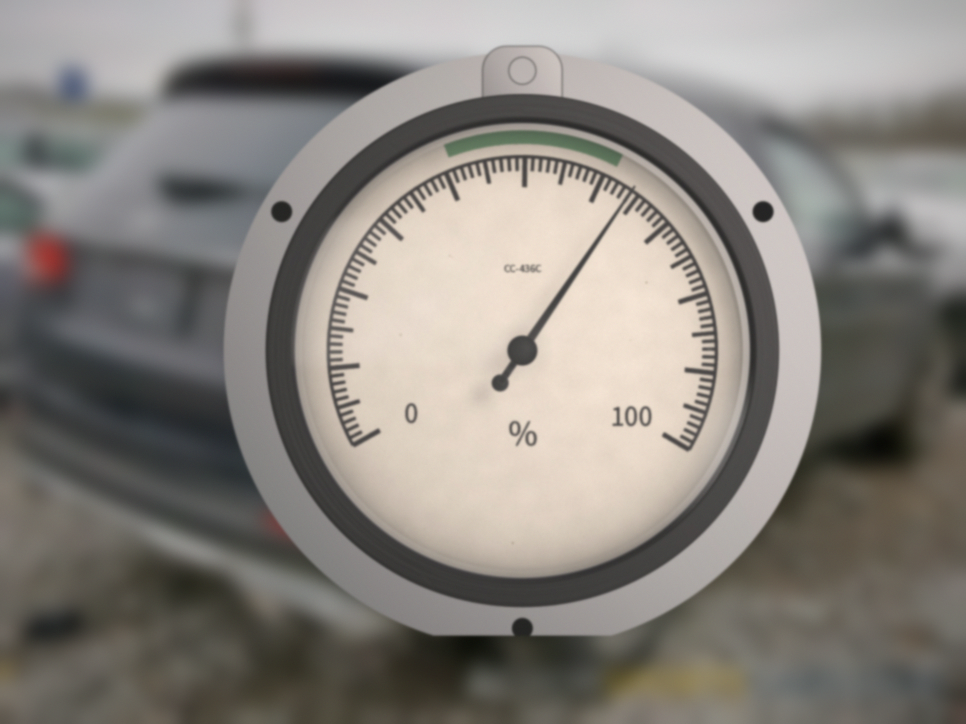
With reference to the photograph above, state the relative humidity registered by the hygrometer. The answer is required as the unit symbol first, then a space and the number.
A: % 64
